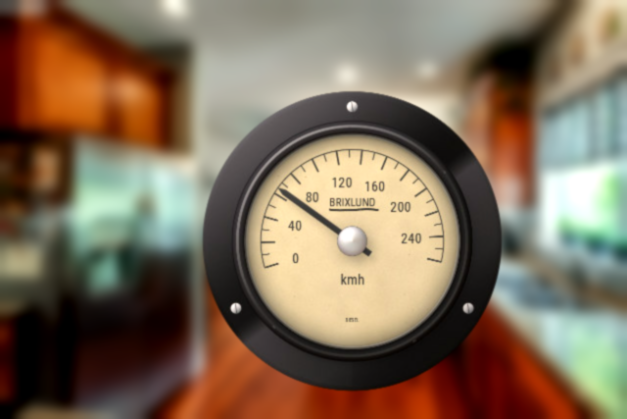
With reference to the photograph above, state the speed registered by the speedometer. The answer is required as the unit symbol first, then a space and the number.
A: km/h 65
